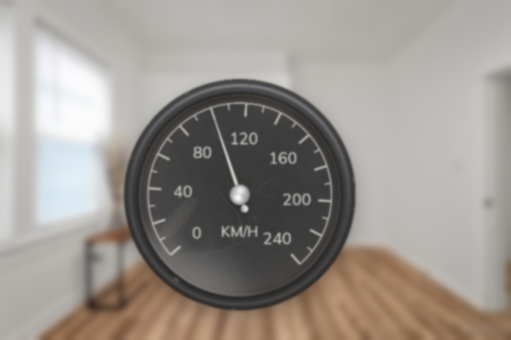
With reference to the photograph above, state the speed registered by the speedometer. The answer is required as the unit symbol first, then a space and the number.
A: km/h 100
